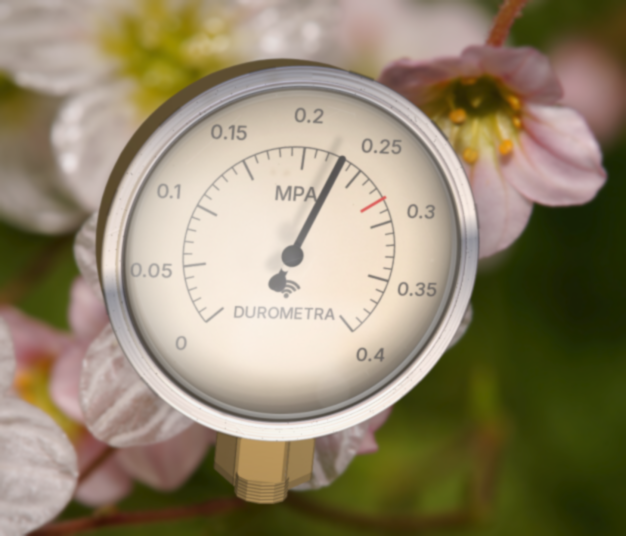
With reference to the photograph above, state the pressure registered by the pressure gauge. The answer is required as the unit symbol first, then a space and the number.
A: MPa 0.23
